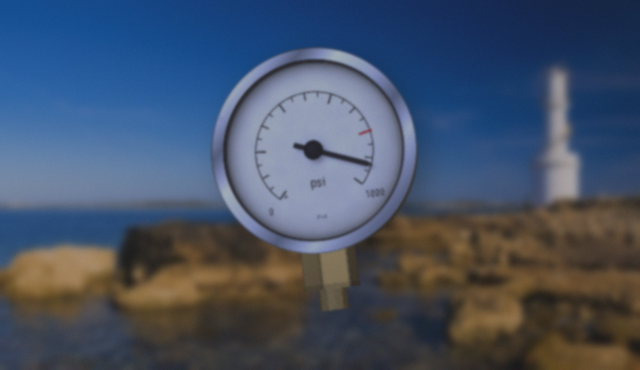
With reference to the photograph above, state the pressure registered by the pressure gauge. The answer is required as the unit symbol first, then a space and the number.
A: psi 925
